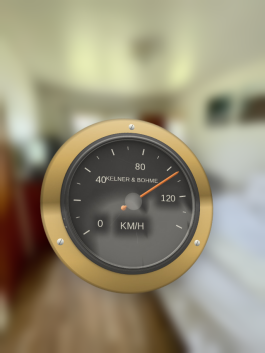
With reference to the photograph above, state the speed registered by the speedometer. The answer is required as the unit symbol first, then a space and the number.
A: km/h 105
